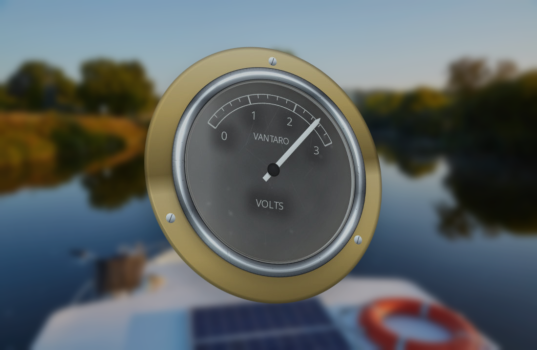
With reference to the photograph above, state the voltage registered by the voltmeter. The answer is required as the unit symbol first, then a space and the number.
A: V 2.5
